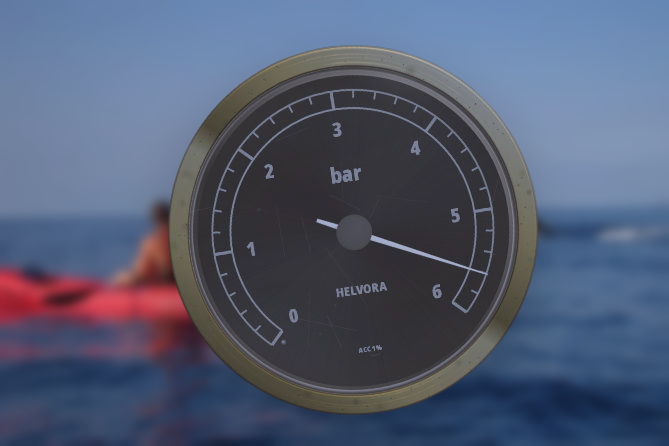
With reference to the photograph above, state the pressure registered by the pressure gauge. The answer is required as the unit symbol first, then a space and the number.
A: bar 5.6
